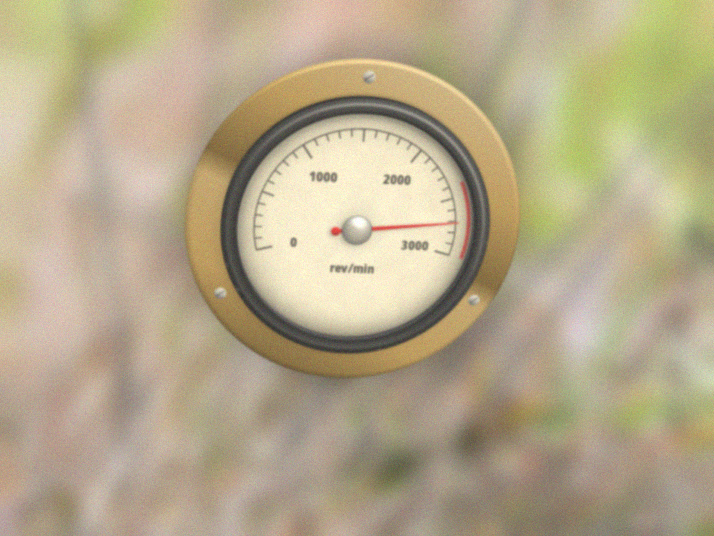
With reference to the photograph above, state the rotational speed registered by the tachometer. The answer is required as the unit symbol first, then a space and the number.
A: rpm 2700
